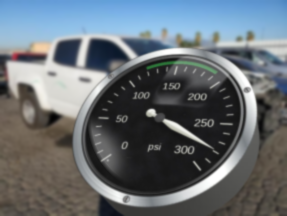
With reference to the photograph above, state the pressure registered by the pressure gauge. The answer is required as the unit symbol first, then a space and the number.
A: psi 280
